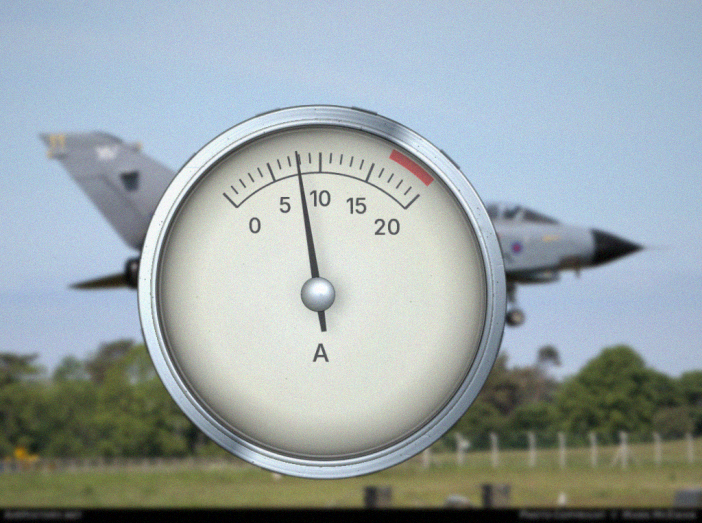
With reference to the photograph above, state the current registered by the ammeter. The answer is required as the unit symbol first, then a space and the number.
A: A 8
